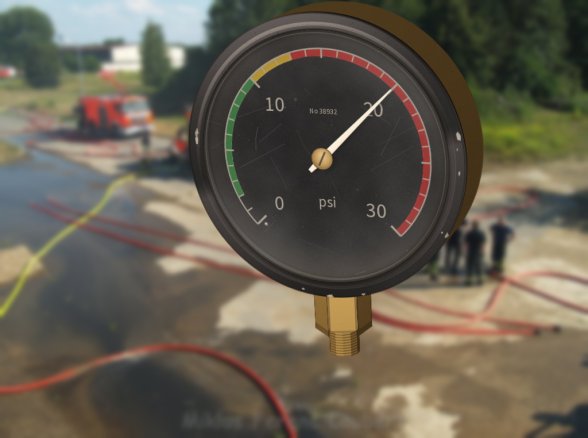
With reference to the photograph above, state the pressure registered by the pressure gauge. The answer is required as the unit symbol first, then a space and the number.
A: psi 20
